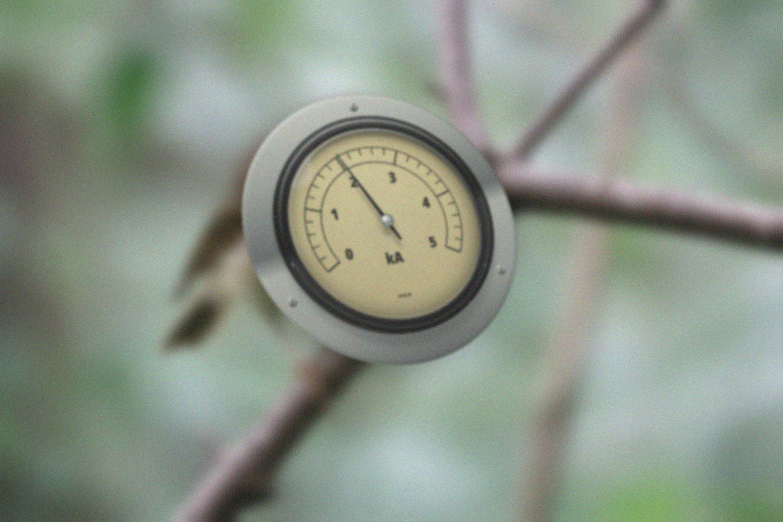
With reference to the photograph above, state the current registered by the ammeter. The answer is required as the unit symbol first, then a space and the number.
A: kA 2
